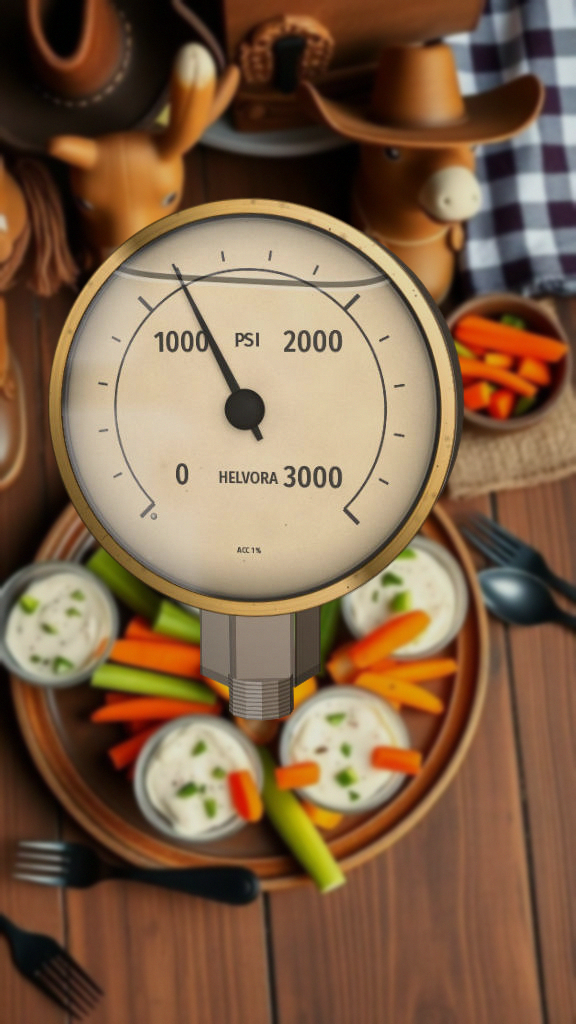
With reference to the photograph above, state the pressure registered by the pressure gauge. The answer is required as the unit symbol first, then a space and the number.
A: psi 1200
